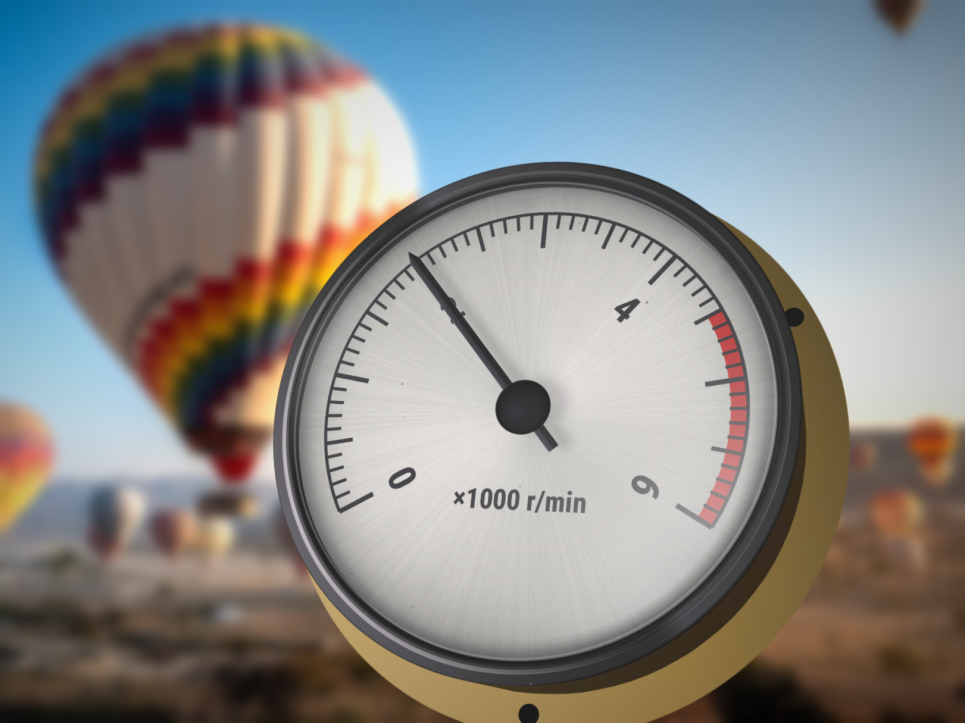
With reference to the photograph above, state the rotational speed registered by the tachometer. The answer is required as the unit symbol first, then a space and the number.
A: rpm 2000
